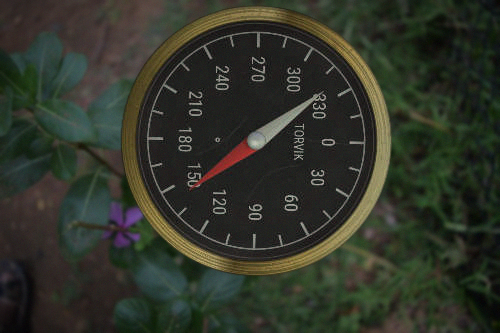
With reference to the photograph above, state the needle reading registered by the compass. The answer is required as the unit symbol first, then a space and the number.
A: ° 142.5
